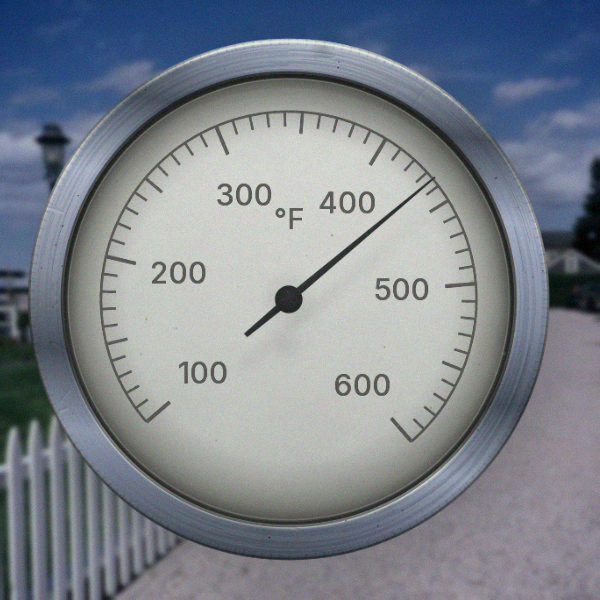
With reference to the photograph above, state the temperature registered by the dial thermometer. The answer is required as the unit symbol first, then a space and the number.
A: °F 435
